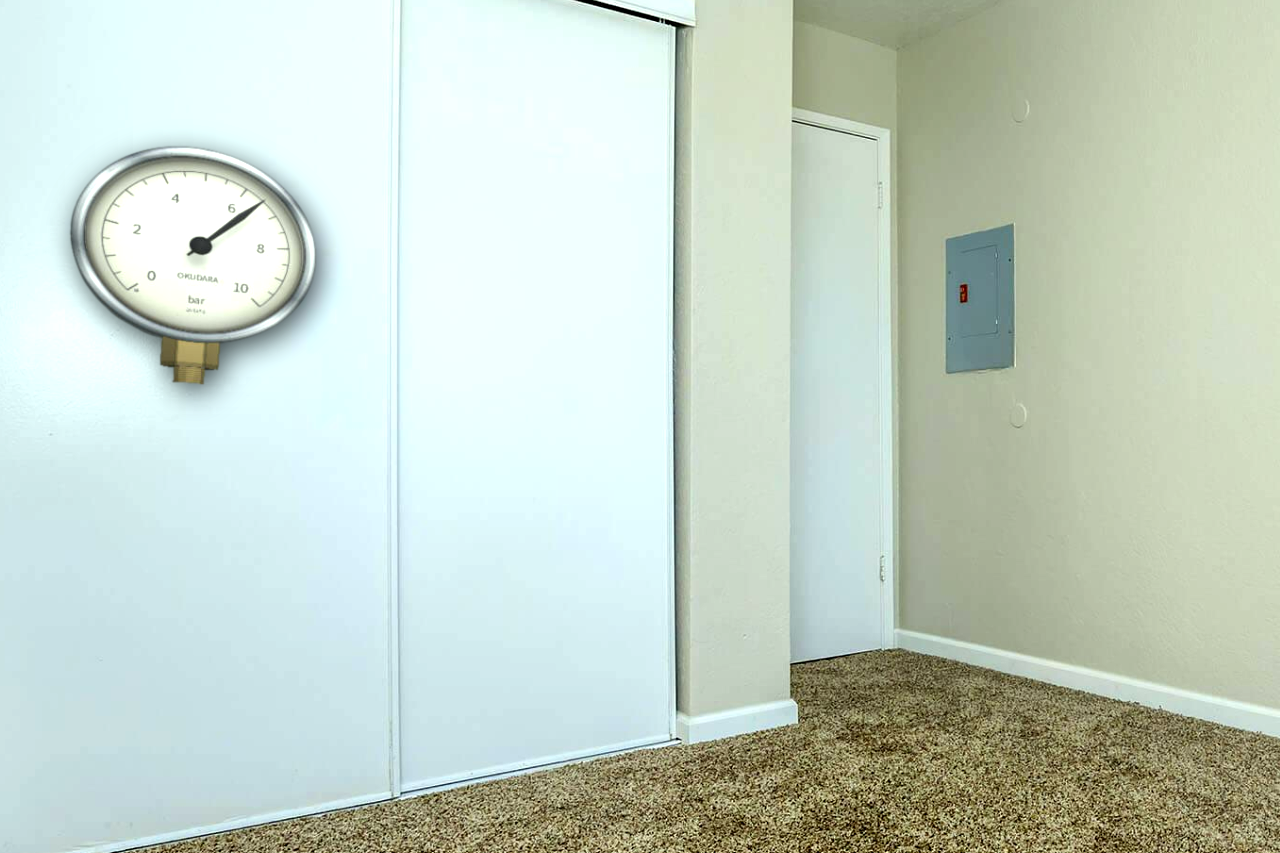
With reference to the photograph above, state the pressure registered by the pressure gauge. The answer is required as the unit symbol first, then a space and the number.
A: bar 6.5
